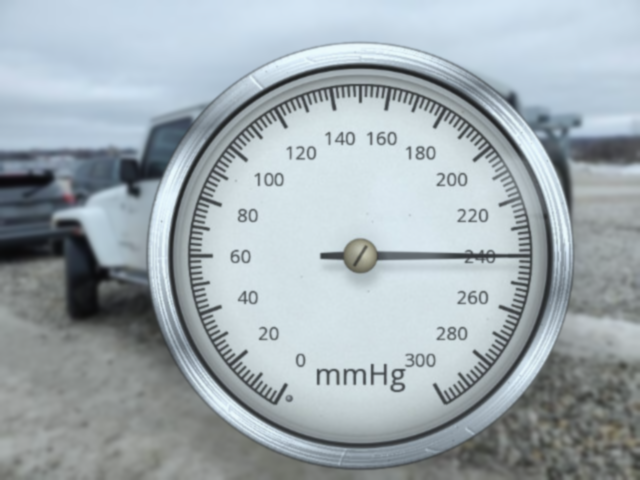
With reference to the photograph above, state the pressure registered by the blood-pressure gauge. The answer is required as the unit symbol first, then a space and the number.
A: mmHg 240
